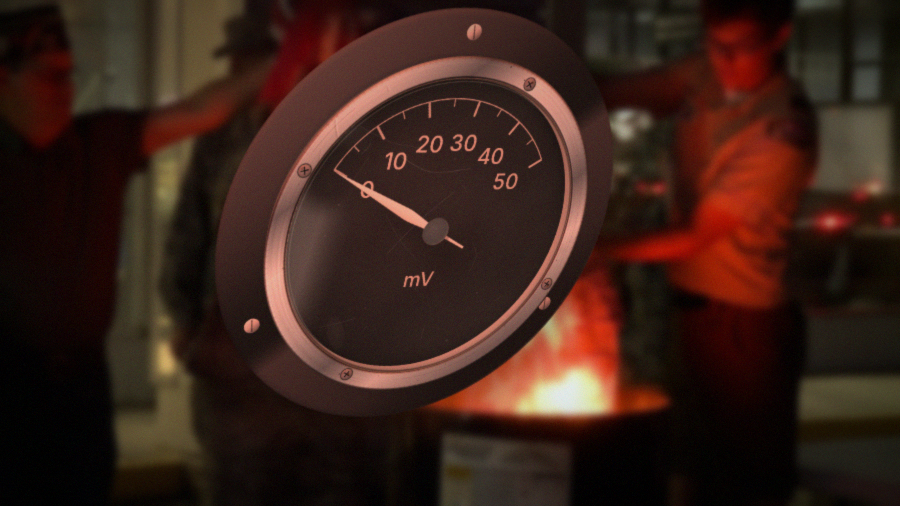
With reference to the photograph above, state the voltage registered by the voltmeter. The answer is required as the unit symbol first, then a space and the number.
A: mV 0
